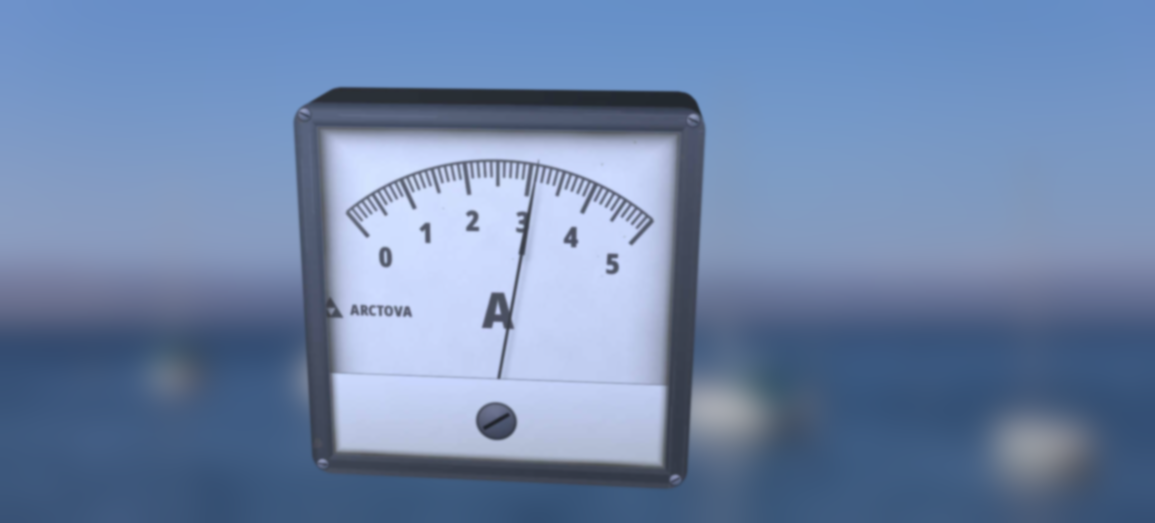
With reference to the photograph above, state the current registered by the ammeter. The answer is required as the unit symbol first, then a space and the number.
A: A 3.1
